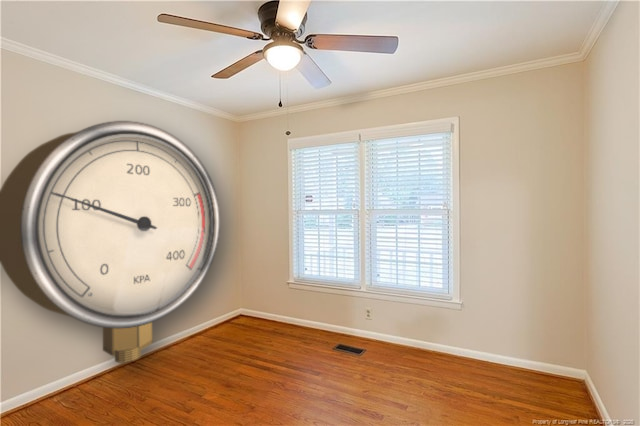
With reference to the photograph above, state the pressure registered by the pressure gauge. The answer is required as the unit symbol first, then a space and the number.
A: kPa 100
